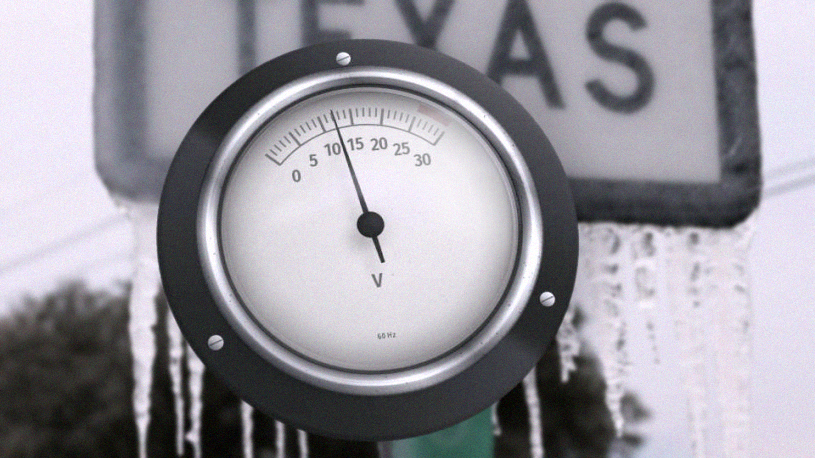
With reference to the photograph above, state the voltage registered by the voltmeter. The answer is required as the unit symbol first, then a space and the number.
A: V 12
